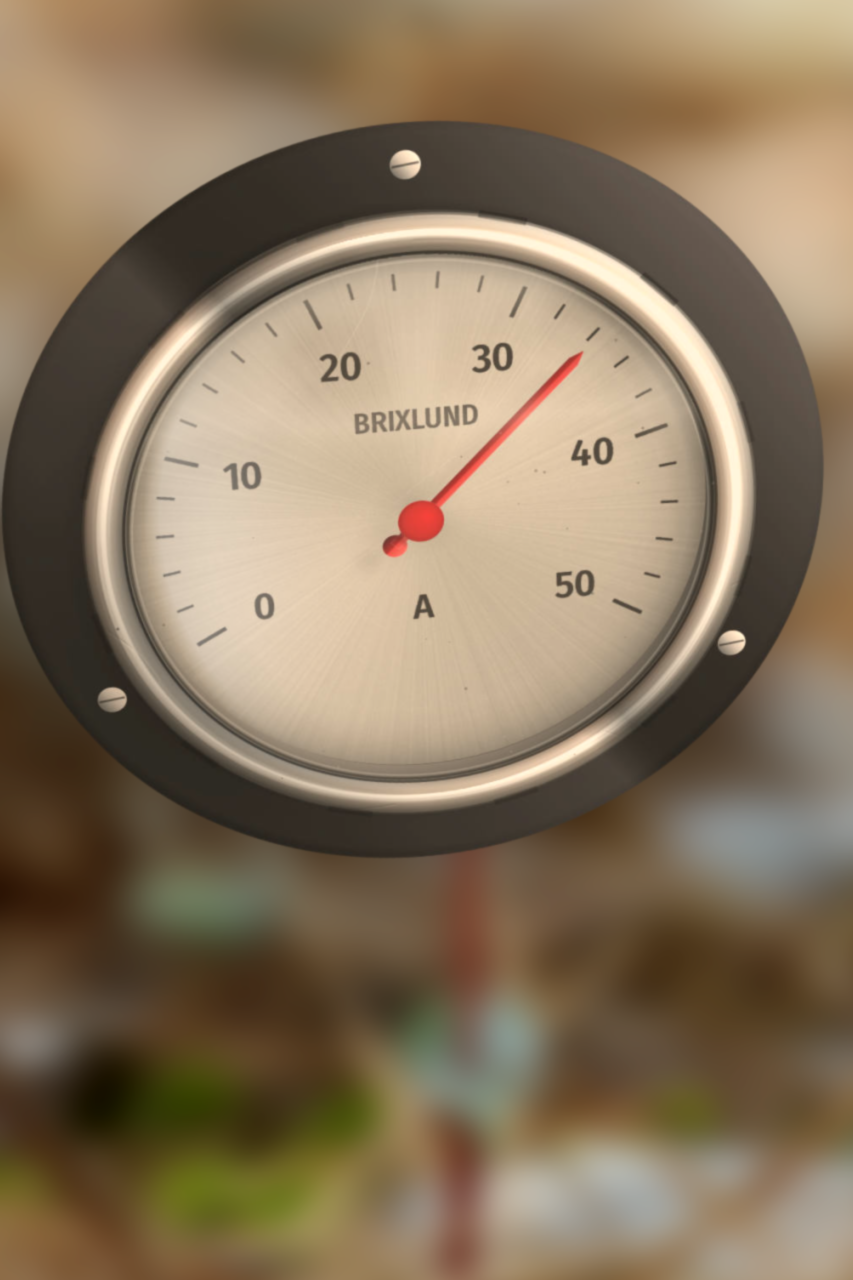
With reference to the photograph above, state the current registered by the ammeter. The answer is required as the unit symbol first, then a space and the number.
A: A 34
